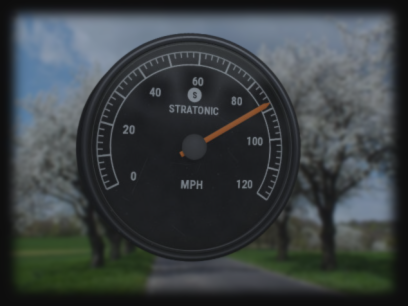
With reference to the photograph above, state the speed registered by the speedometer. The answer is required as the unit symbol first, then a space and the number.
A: mph 88
